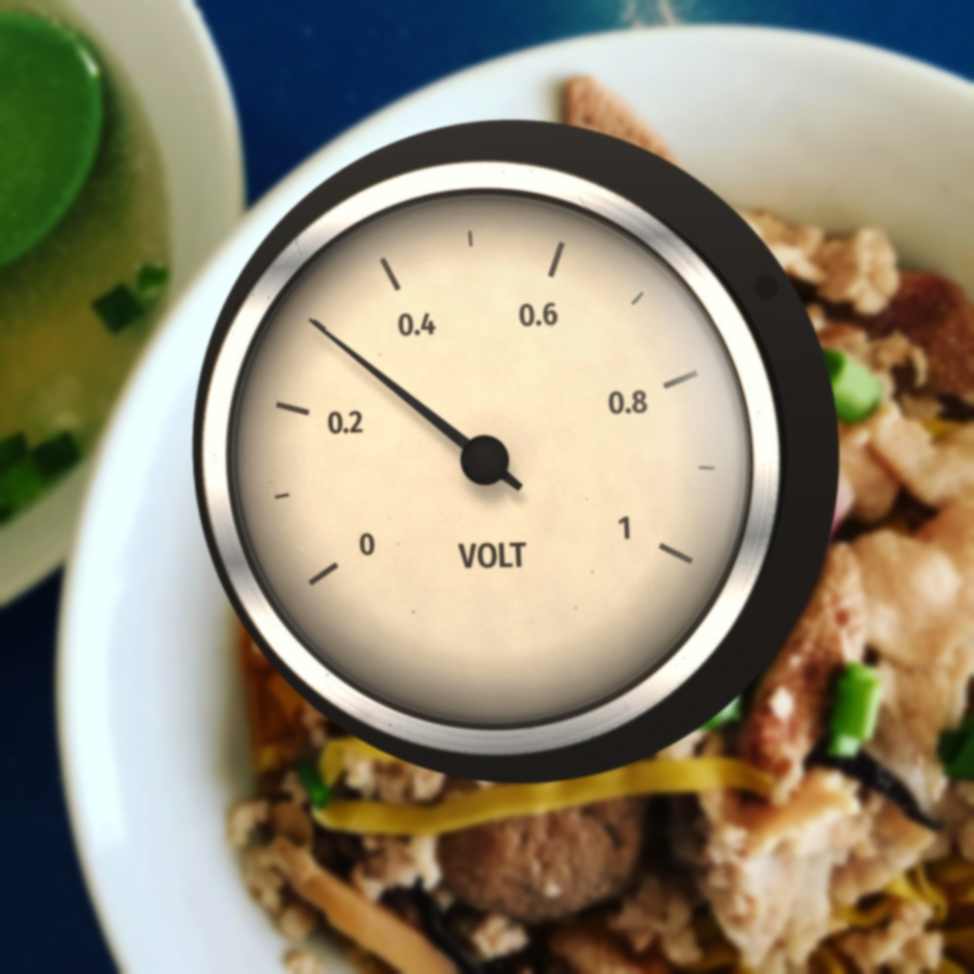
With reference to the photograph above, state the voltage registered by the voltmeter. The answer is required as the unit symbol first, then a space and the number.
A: V 0.3
